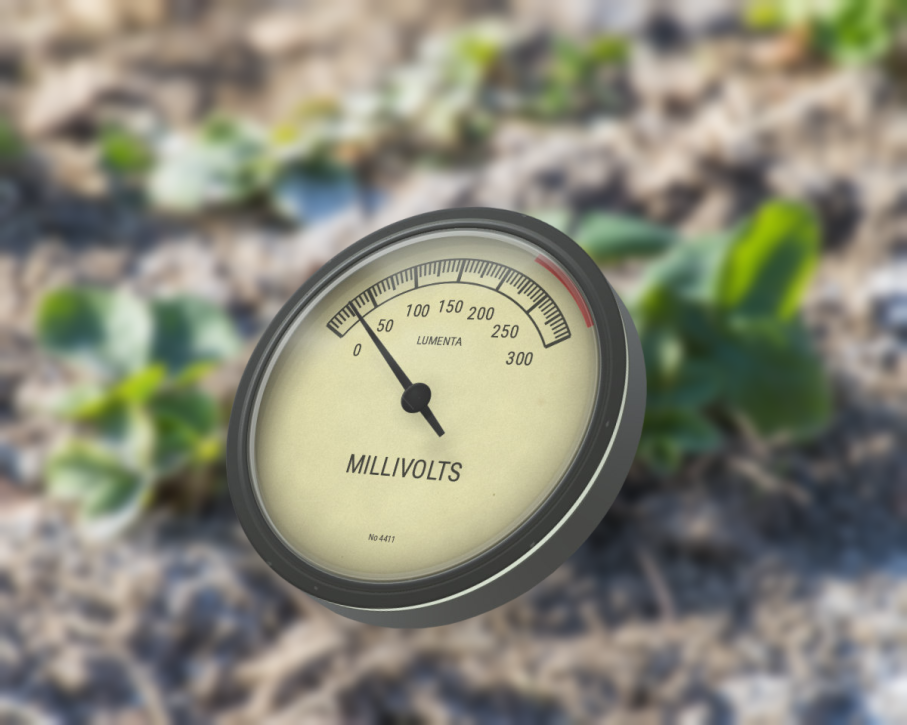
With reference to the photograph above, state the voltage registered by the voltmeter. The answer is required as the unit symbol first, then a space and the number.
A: mV 30
